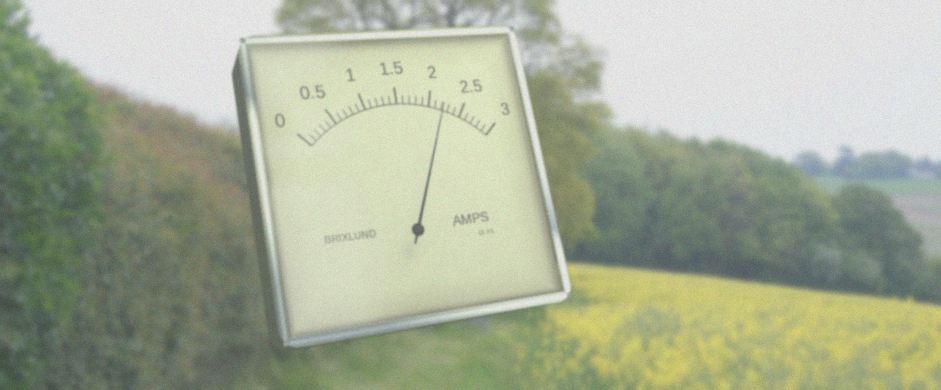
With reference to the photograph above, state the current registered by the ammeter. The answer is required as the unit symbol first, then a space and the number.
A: A 2.2
